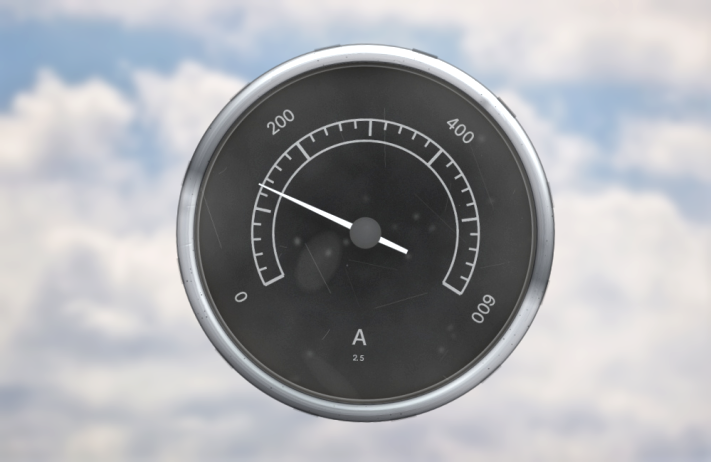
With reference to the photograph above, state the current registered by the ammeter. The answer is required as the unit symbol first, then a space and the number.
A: A 130
